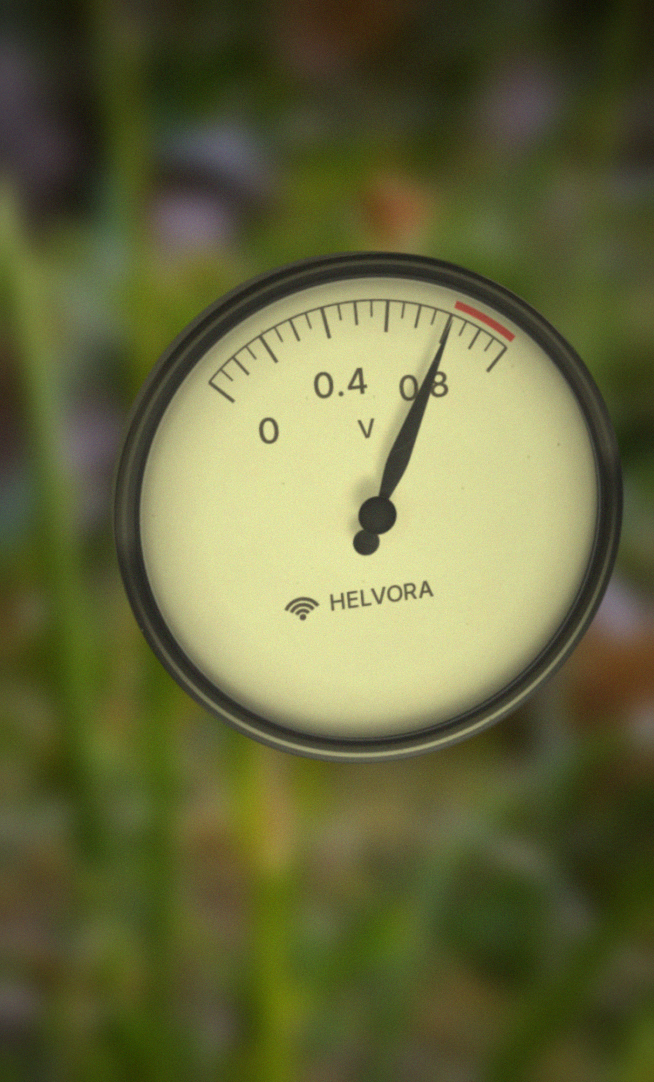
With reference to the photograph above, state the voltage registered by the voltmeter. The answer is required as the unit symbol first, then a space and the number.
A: V 0.8
